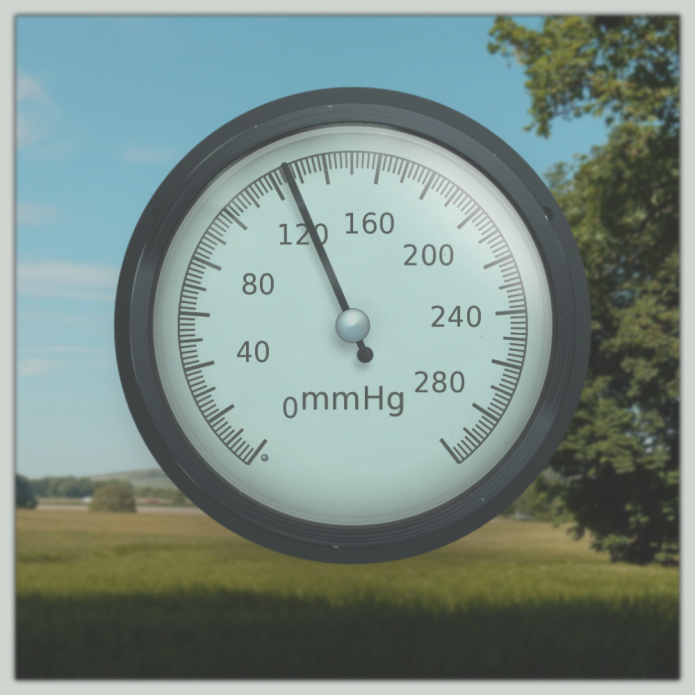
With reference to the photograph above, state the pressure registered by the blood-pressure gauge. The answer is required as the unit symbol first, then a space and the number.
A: mmHg 126
